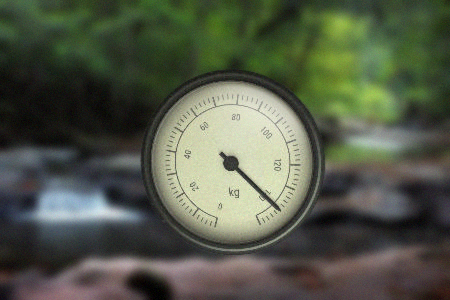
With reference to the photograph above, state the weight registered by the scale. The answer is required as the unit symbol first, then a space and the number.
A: kg 140
